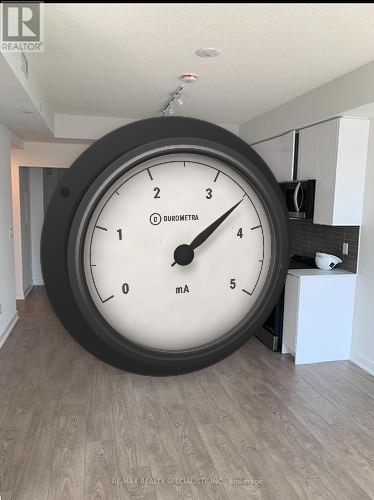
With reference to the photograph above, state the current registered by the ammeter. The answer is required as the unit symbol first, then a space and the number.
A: mA 3.5
